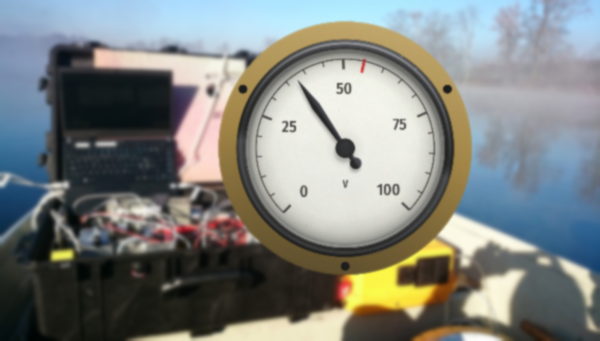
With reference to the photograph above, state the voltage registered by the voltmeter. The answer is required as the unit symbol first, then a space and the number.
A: V 37.5
